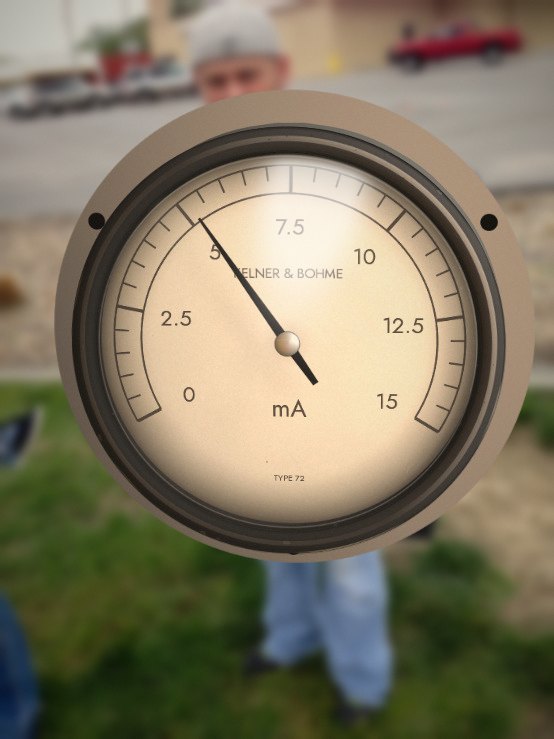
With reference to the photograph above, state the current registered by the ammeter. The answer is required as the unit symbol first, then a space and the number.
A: mA 5.25
